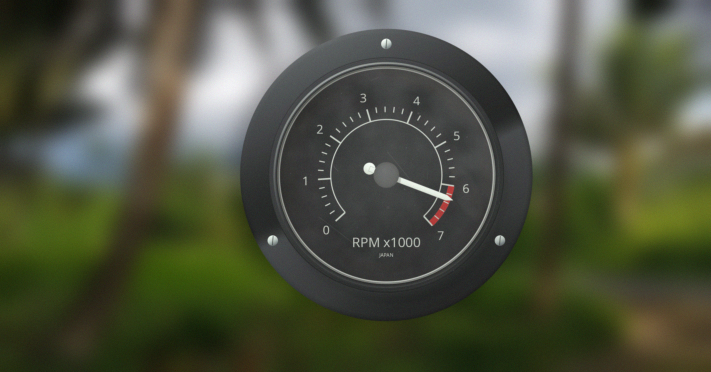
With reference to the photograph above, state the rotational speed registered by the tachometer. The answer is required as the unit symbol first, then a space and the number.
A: rpm 6300
